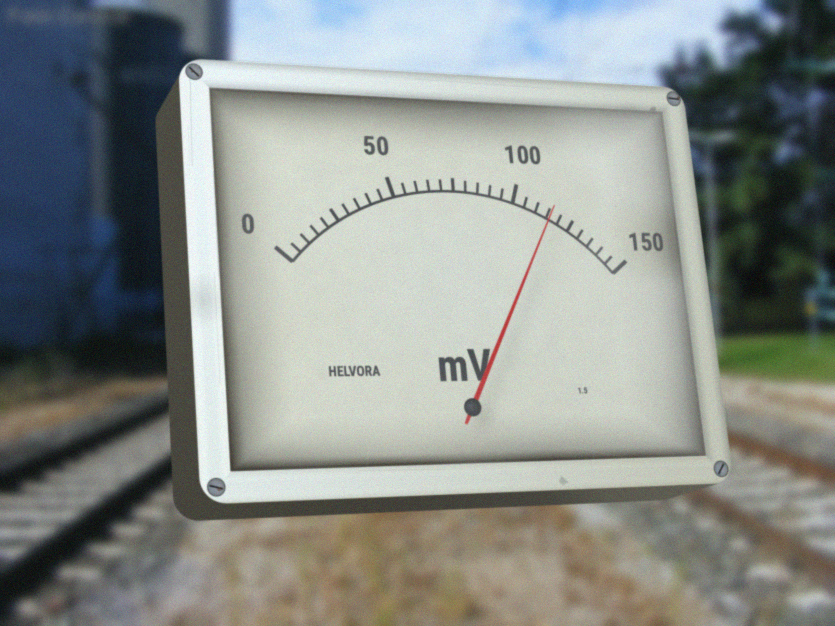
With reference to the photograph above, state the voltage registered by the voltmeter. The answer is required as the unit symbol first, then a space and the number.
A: mV 115
